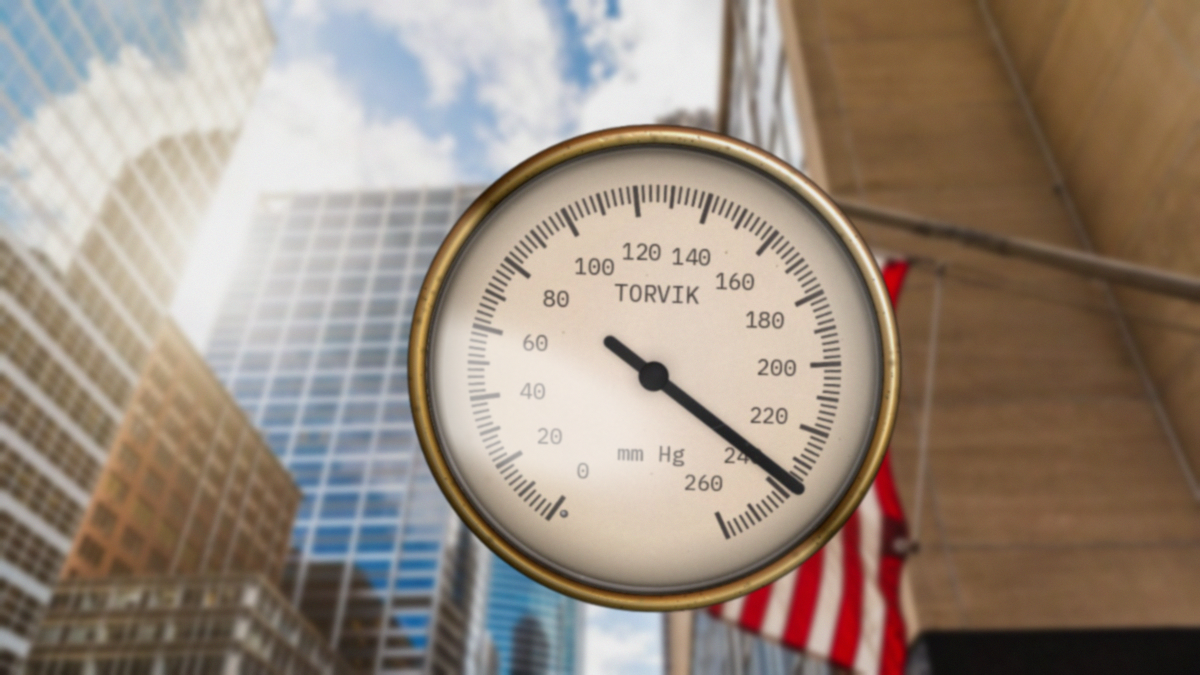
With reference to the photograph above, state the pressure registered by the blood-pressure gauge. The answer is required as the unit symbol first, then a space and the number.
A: mmHg 236
